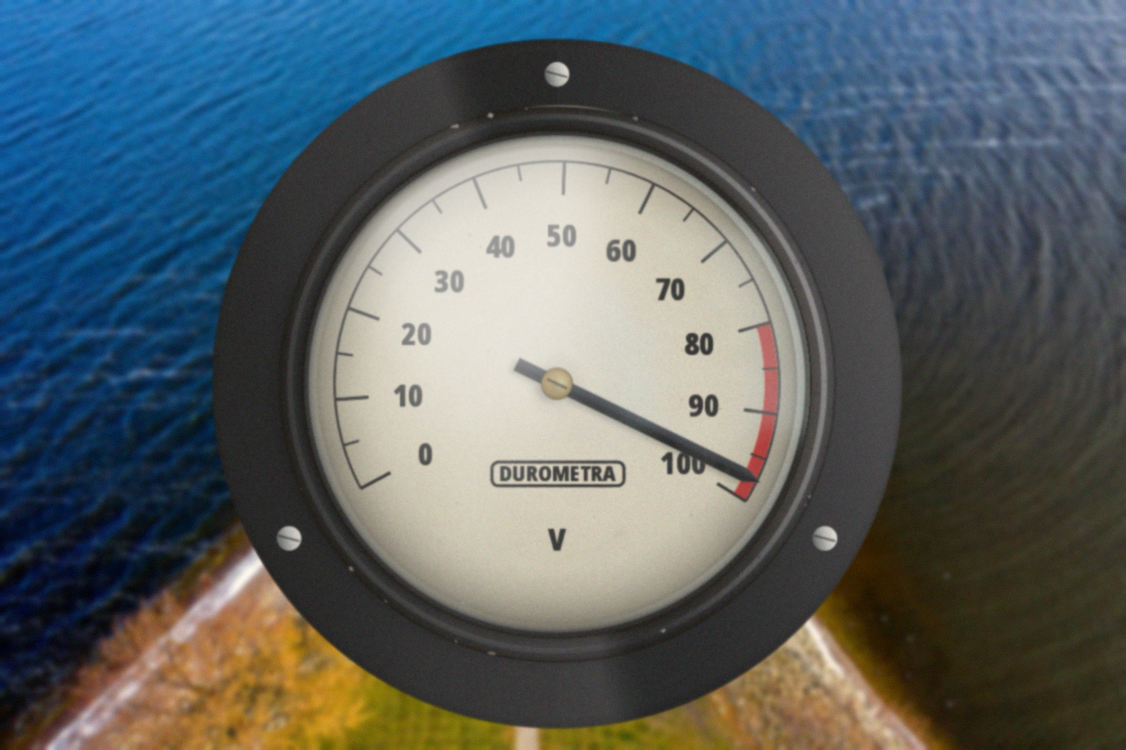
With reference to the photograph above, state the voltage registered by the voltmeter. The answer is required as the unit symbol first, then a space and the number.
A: V 97.5
